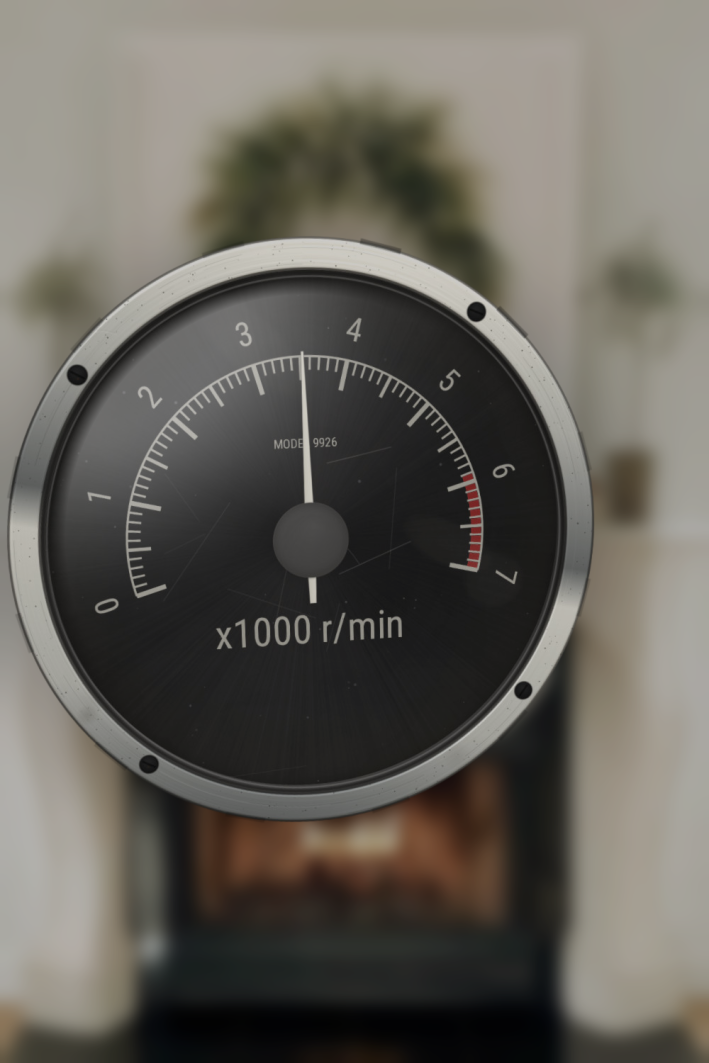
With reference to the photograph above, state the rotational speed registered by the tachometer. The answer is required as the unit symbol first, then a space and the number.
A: rpm 3500
